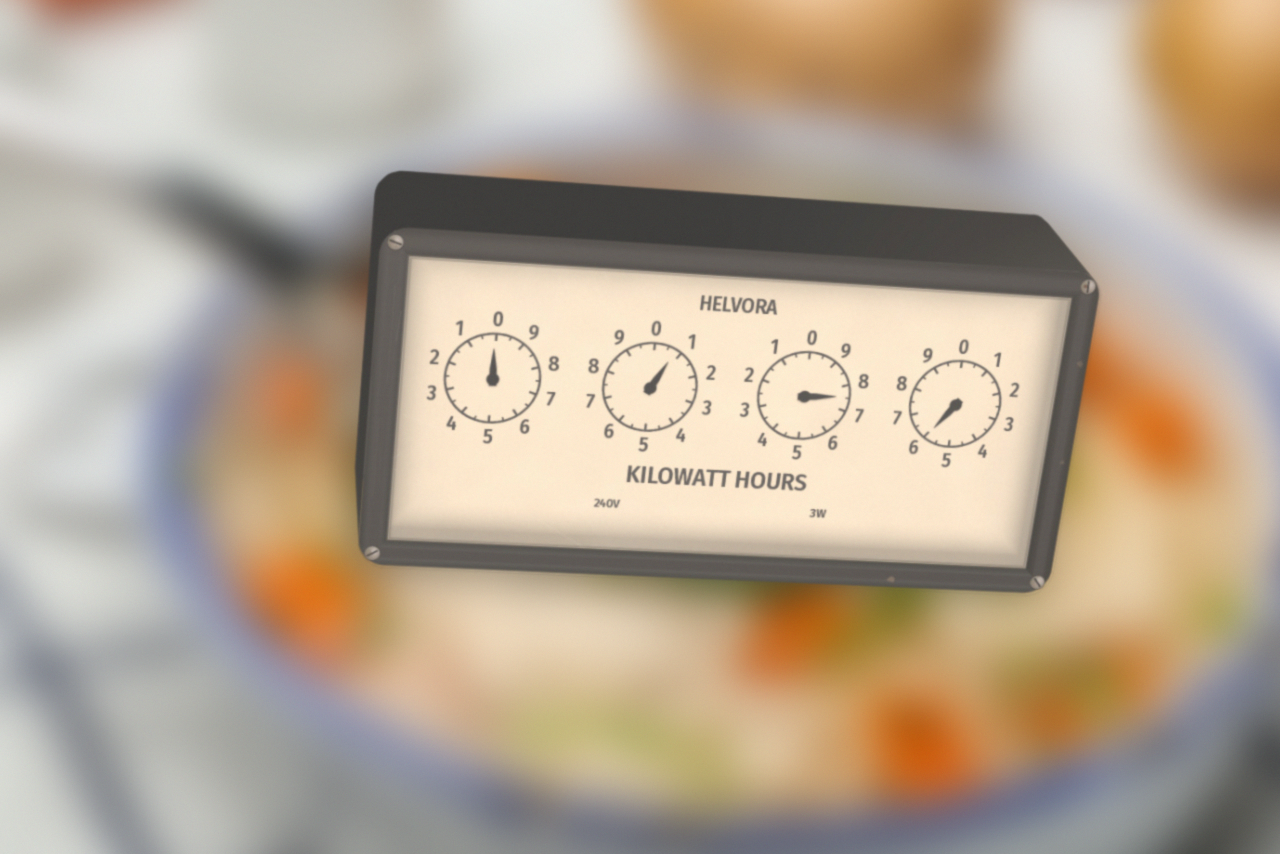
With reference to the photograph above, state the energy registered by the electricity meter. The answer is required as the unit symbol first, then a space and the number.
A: kWh 76
